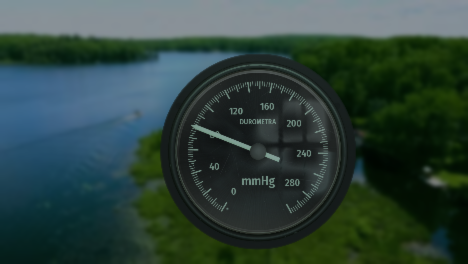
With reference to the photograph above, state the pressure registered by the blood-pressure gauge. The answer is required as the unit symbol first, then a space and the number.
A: mmHg 80
